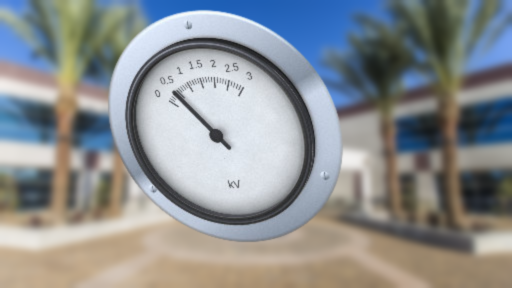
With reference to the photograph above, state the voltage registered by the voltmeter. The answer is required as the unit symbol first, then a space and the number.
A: kV 0.5
